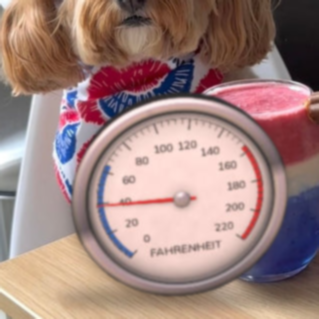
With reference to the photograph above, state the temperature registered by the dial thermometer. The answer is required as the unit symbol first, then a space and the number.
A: °F 40
